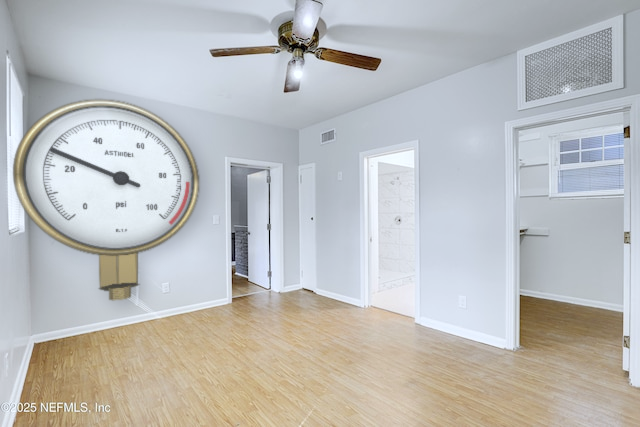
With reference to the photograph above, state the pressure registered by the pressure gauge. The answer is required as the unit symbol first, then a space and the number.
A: psi 25
